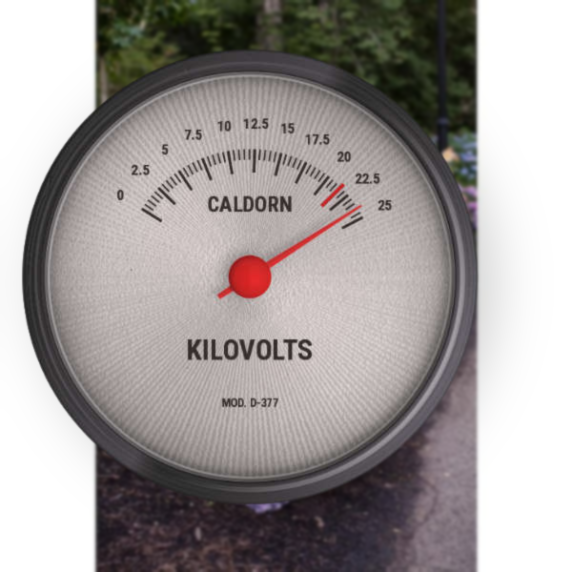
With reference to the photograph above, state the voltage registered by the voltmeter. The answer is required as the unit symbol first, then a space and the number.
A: kV 24
